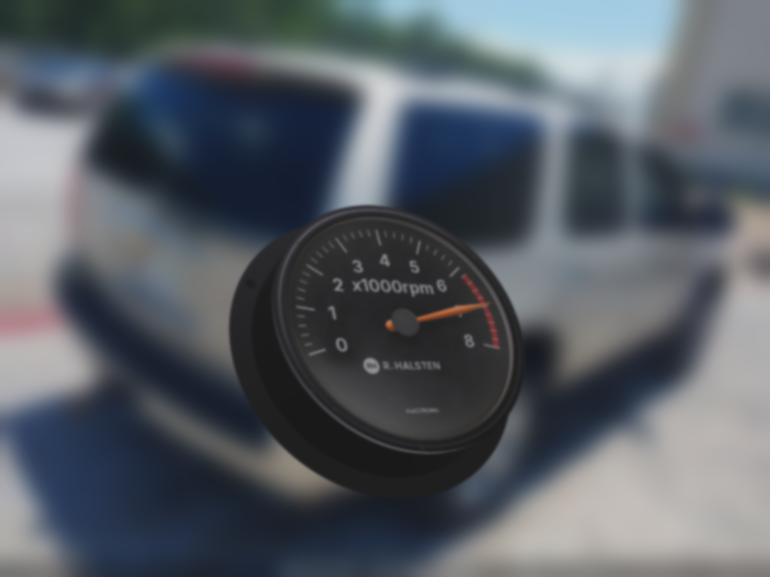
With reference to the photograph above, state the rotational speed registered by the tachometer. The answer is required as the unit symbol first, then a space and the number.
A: rpm 7000
